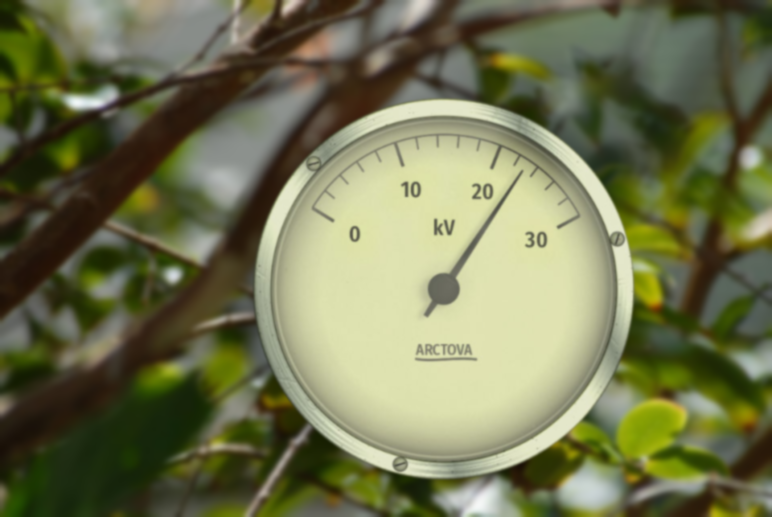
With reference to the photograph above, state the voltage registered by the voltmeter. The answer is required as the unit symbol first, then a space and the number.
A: kV 23
